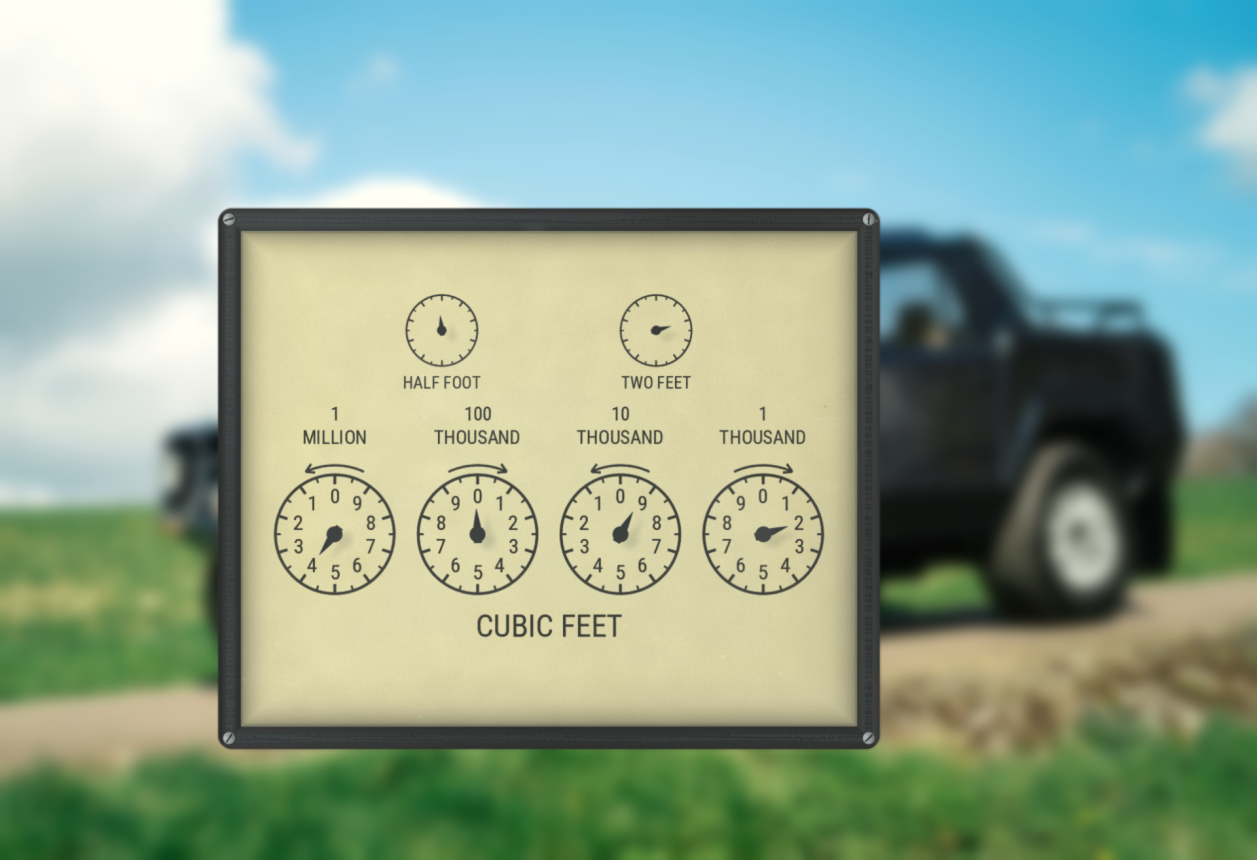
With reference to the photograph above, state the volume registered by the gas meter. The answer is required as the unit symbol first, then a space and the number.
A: ft³ 399200
